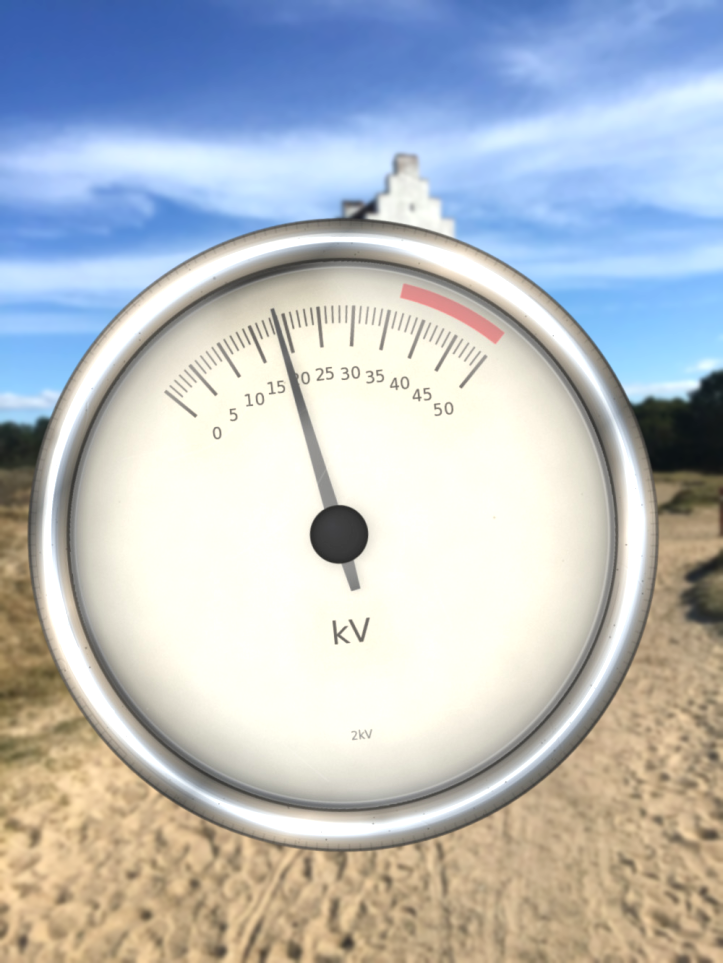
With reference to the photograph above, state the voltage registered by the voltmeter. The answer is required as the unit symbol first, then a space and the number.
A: kV 19
